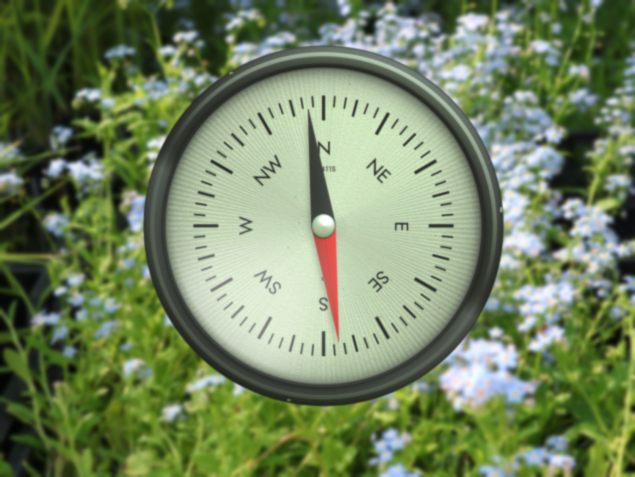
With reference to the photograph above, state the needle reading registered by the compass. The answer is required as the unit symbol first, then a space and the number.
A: ° 172.5
